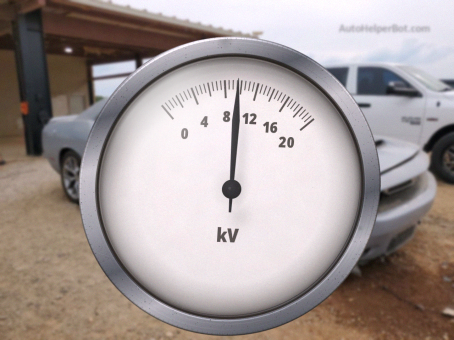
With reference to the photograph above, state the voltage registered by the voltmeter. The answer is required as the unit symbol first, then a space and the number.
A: kV 9.5
